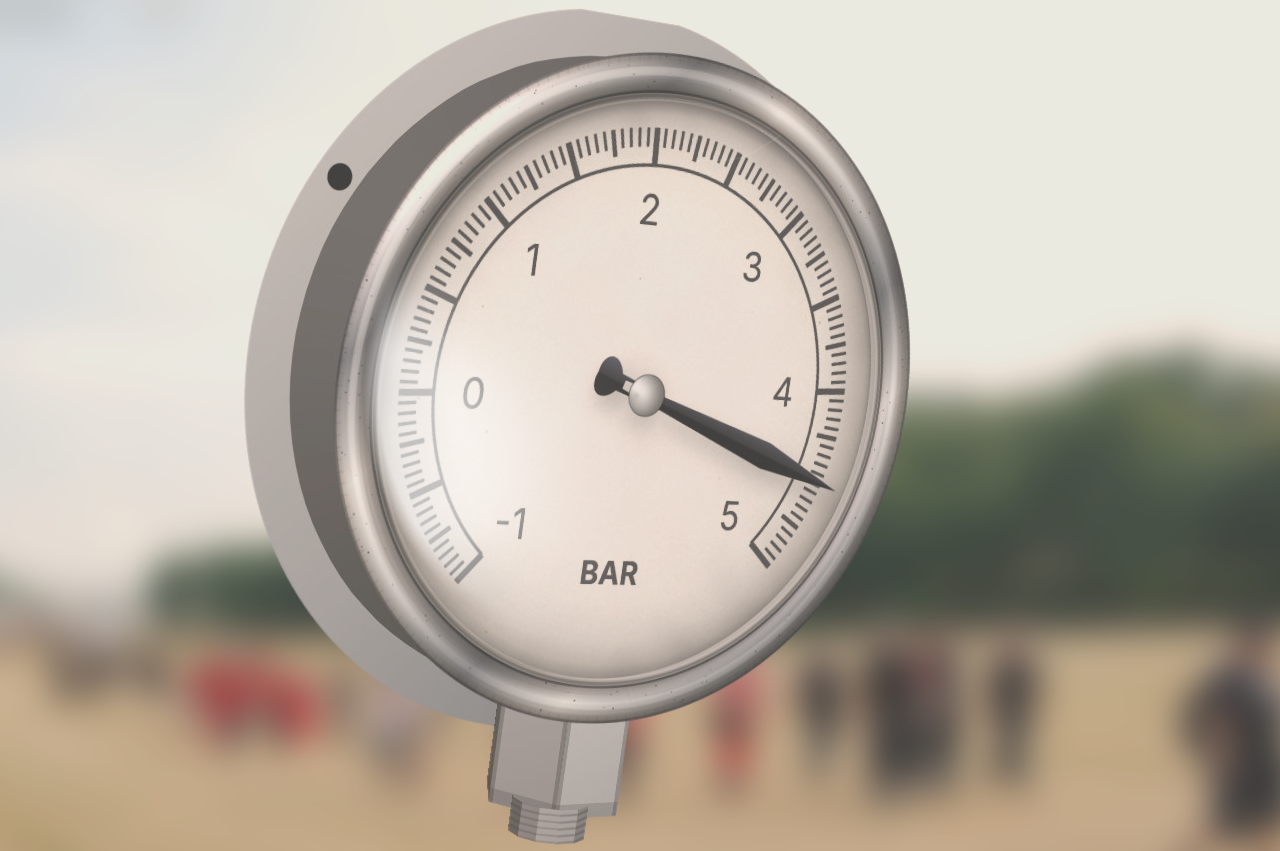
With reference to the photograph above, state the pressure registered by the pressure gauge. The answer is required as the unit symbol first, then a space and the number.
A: bar 4.5
